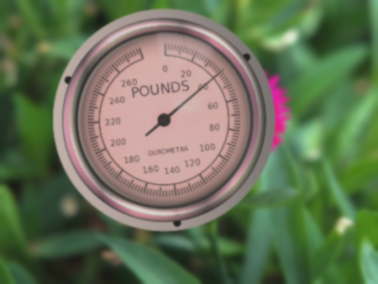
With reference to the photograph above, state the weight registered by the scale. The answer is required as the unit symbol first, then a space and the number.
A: lb 40
